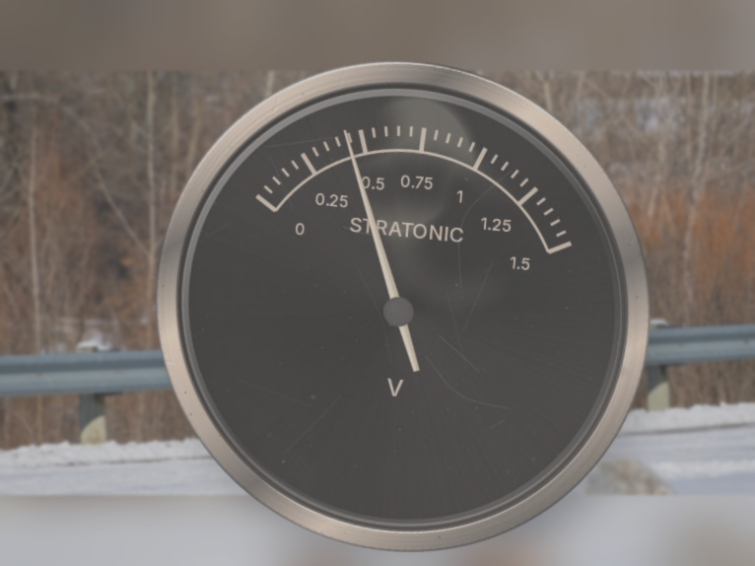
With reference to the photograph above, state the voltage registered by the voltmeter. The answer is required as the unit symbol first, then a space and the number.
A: V 0.45
